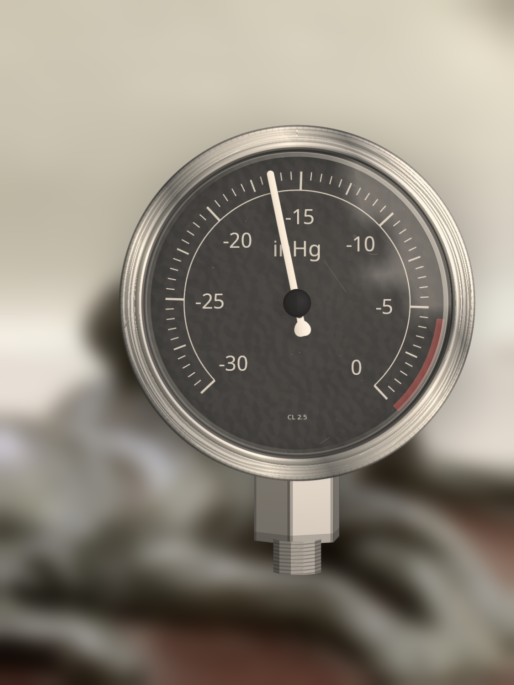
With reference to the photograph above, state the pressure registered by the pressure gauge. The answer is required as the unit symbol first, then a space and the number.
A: inHg -16.5
